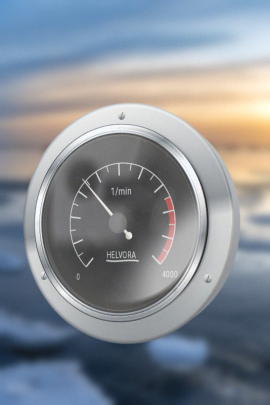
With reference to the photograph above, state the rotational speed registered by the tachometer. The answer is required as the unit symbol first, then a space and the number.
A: rpm 1400
